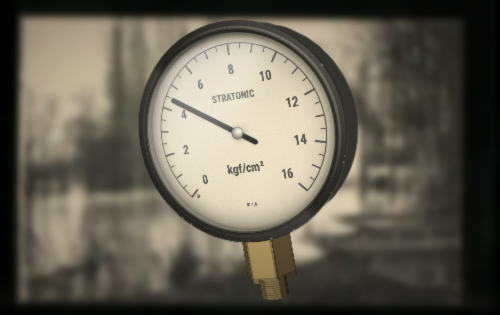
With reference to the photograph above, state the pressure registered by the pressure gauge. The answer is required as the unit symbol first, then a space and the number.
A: kg/cm² 4.5
